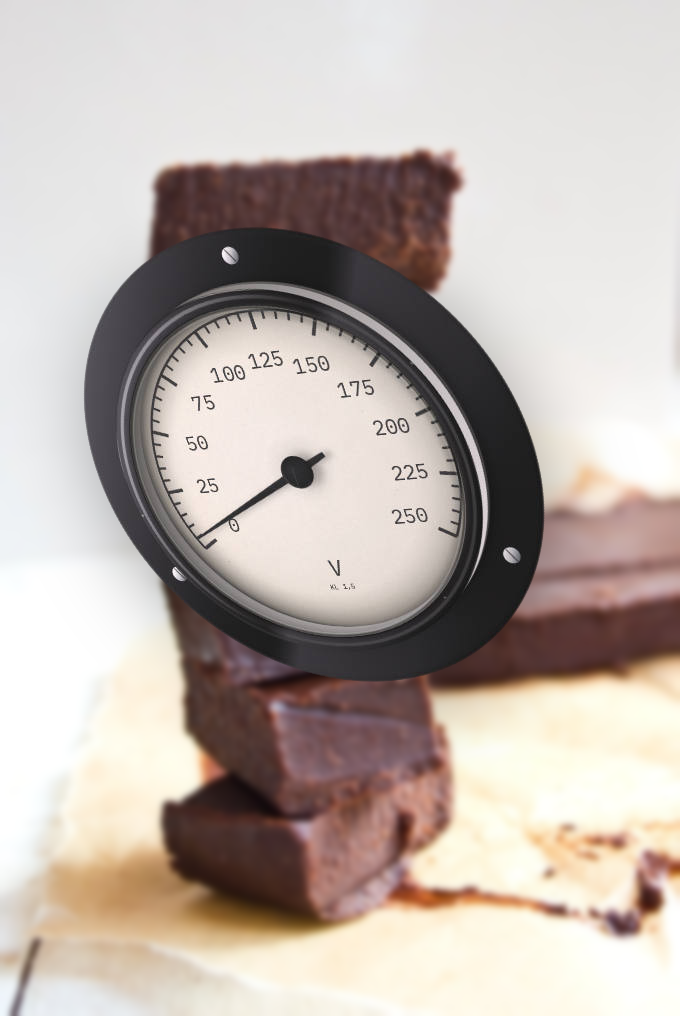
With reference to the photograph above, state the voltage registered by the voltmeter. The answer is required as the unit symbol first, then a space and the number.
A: V 5
